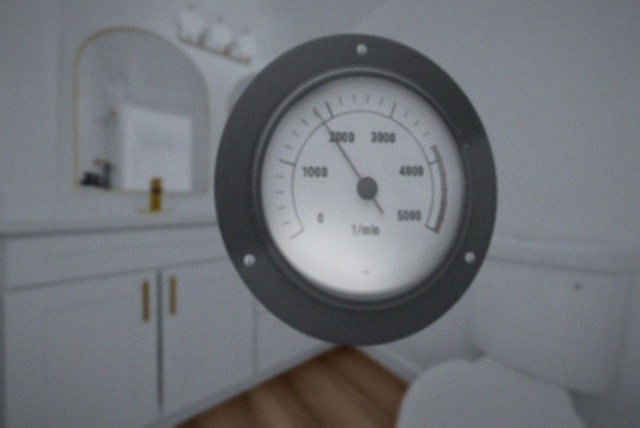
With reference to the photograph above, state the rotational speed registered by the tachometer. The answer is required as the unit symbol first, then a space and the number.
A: rpm 1800
